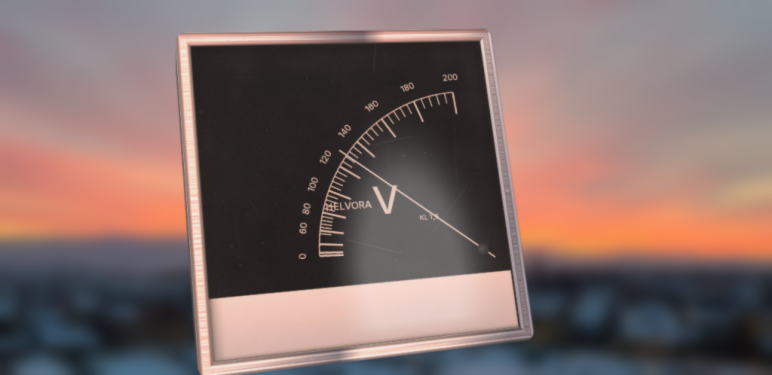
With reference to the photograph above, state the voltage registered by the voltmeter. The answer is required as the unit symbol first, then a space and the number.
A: V 128
